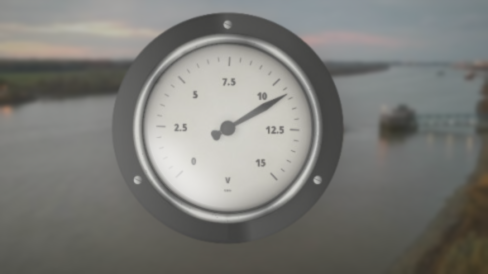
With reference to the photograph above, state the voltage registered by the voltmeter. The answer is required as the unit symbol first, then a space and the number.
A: V 10.75
